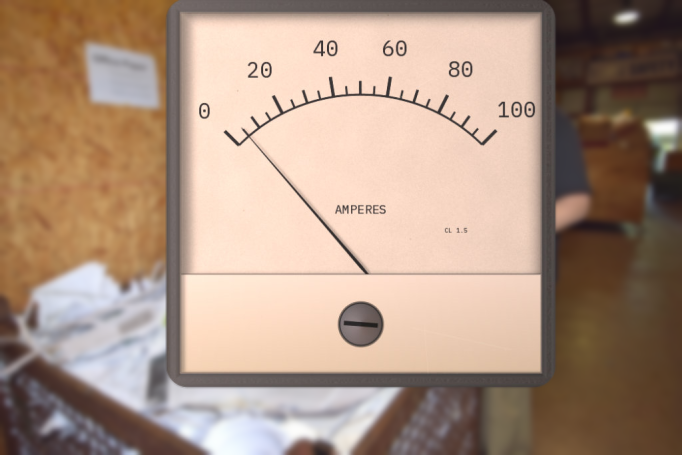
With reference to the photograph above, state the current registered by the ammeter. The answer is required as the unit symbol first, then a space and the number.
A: A 5
